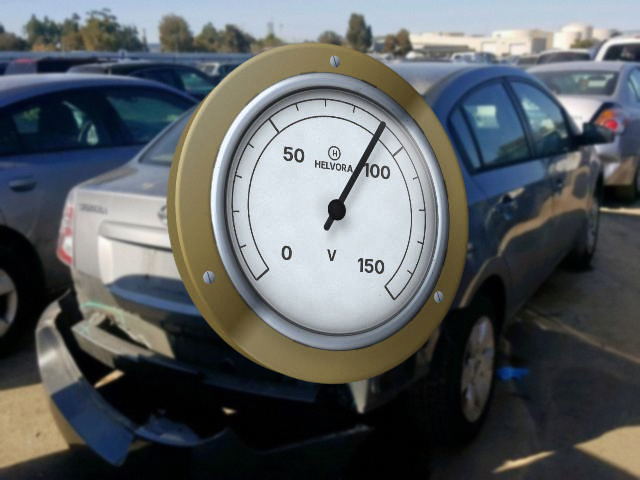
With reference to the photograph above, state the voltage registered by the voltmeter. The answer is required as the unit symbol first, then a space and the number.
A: V 90
